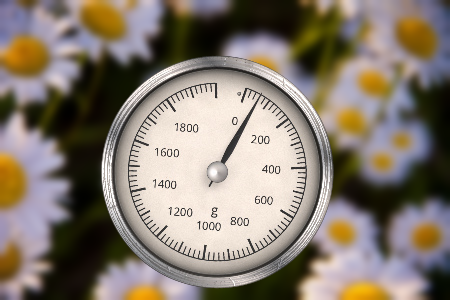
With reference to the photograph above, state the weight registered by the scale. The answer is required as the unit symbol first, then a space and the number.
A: g 60
